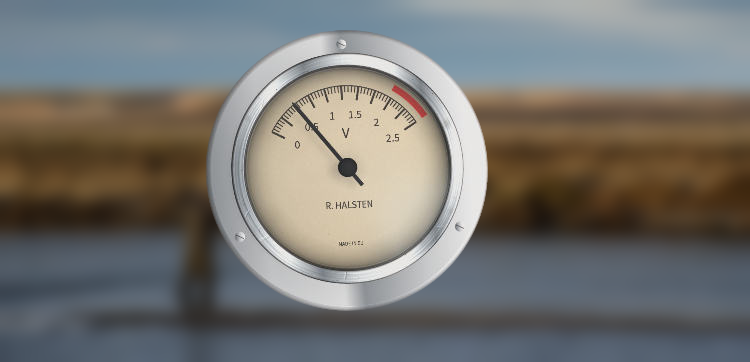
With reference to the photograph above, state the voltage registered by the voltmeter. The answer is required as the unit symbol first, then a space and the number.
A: V 0.5
